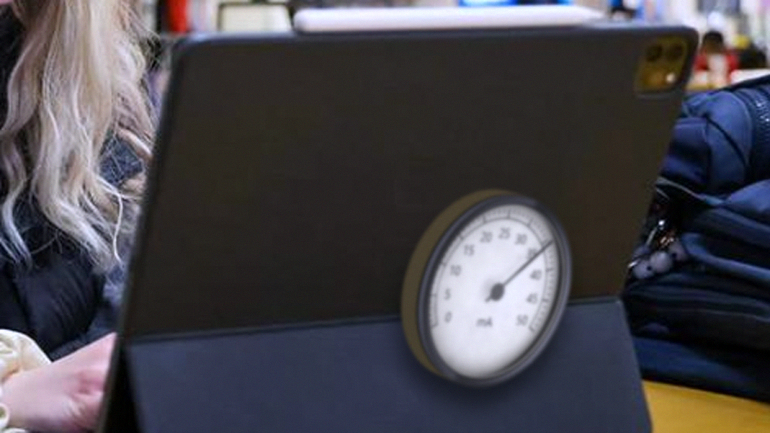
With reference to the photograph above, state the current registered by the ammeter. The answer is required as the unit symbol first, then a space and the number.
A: mA 35
